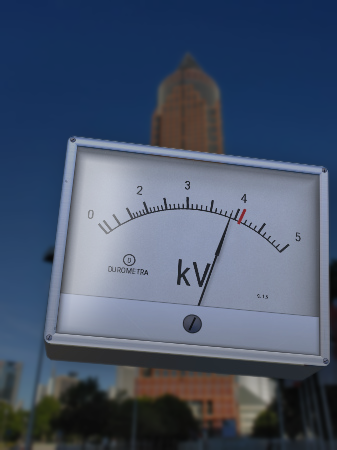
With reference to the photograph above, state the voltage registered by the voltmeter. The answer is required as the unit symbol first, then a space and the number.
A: kV 3.9
